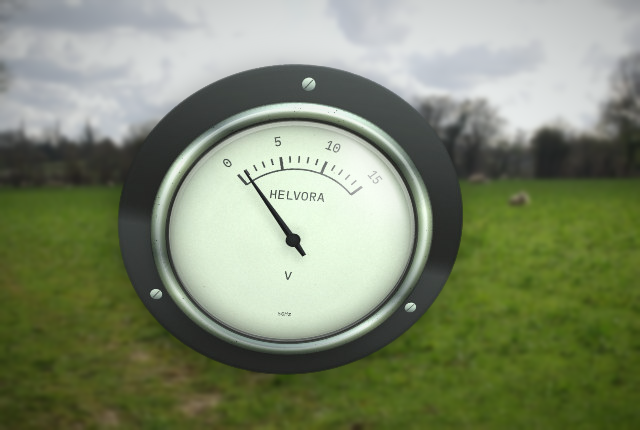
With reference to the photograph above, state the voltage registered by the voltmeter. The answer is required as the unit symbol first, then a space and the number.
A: V 1
